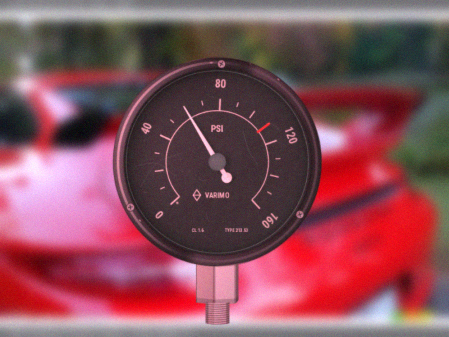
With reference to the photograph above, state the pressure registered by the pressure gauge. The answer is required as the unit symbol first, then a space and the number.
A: psi 60
